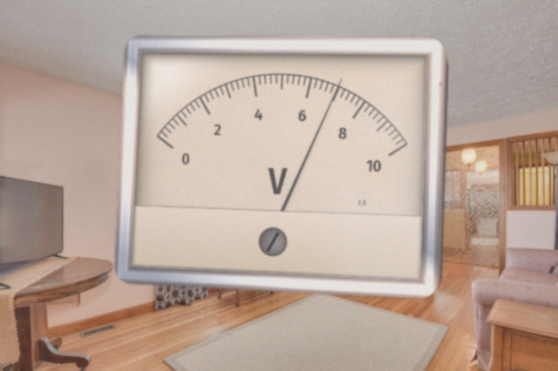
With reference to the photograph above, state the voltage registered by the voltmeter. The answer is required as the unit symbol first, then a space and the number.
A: V 7
